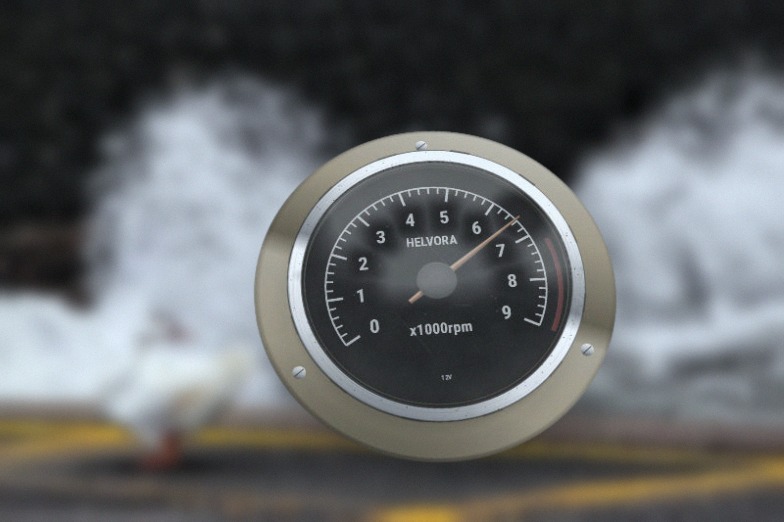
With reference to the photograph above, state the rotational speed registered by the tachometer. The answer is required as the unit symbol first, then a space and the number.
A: rpm 6600
